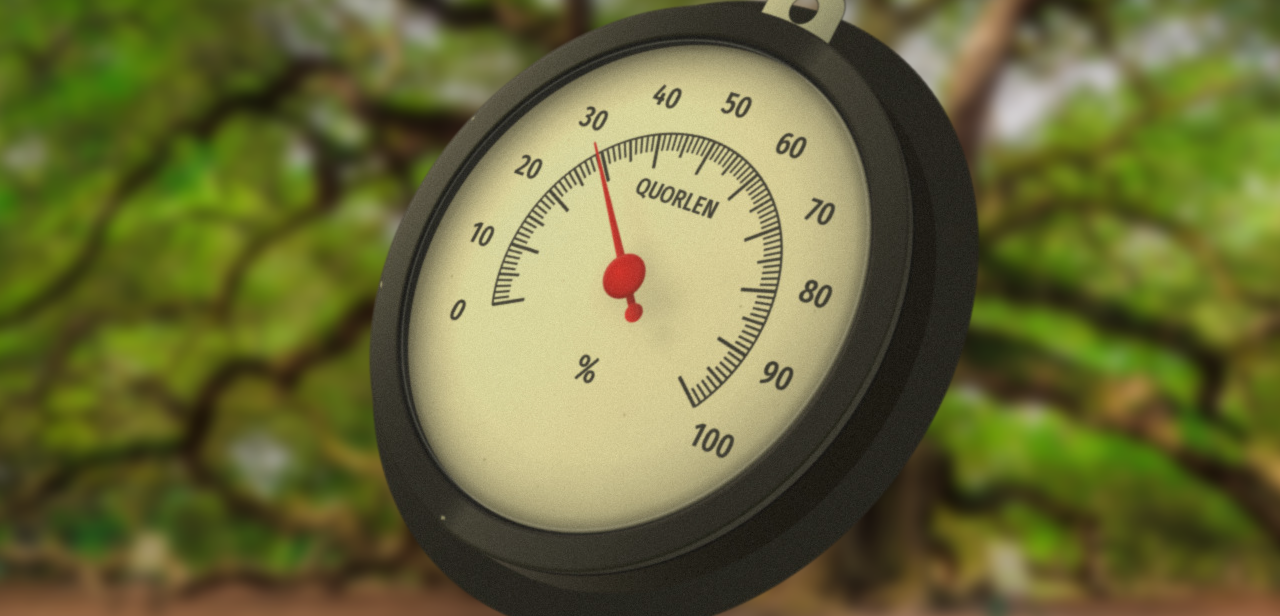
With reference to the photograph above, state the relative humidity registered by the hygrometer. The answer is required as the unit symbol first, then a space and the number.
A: % 30
